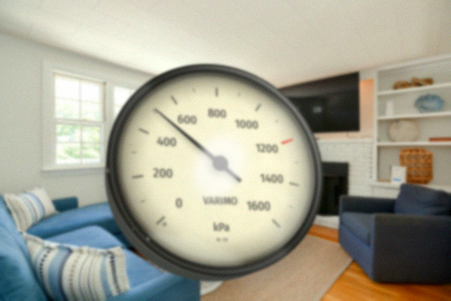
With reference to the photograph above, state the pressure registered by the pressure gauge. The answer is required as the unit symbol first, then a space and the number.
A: kPa 500
